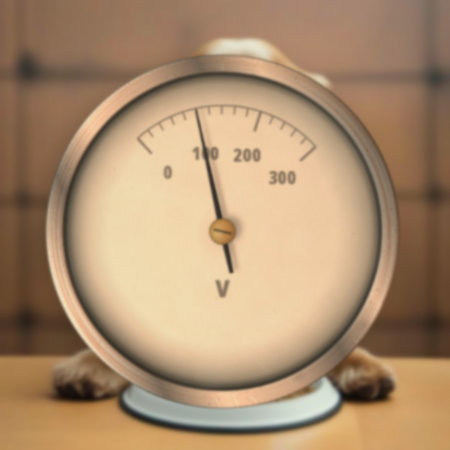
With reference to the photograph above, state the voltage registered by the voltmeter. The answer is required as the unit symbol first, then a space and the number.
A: V 100
